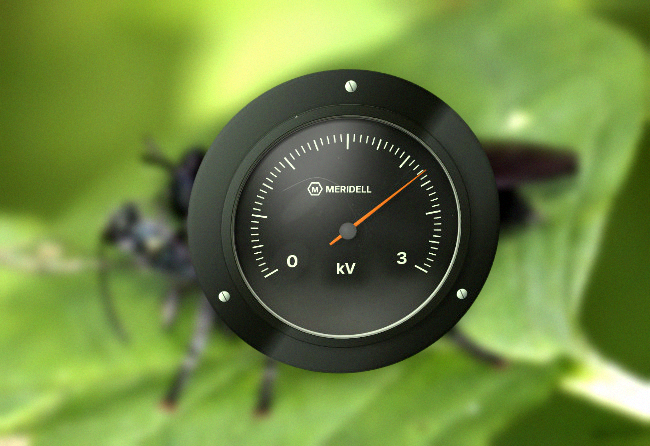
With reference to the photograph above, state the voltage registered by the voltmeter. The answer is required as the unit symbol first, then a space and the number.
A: kV 2.15
